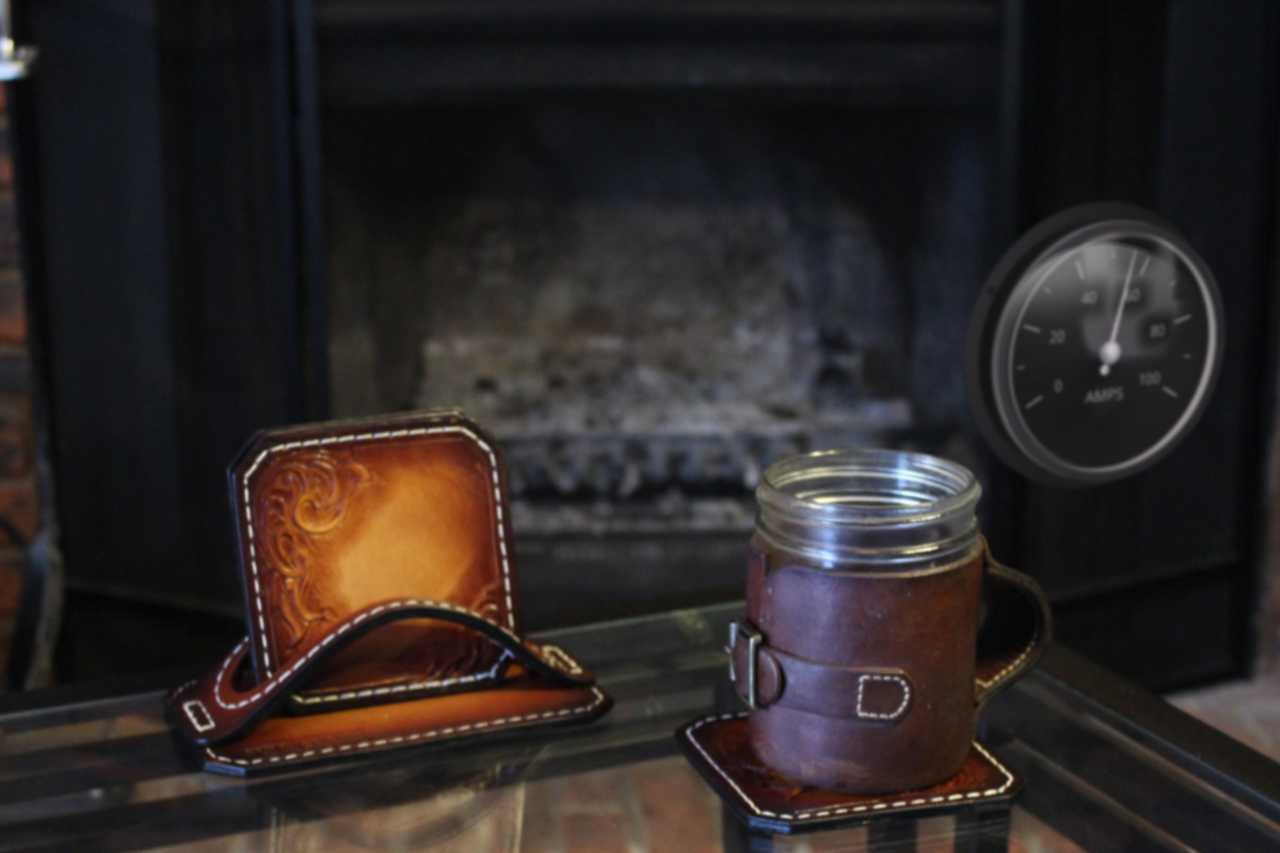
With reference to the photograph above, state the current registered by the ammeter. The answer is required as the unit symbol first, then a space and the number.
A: A 55
